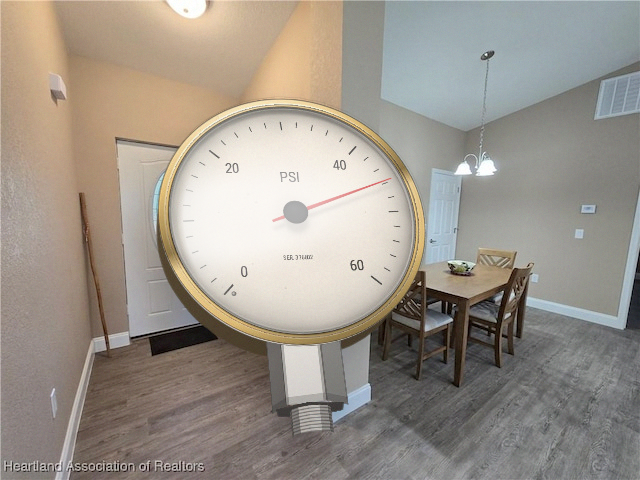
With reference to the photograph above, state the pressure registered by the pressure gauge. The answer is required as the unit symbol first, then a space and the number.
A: psi 46
